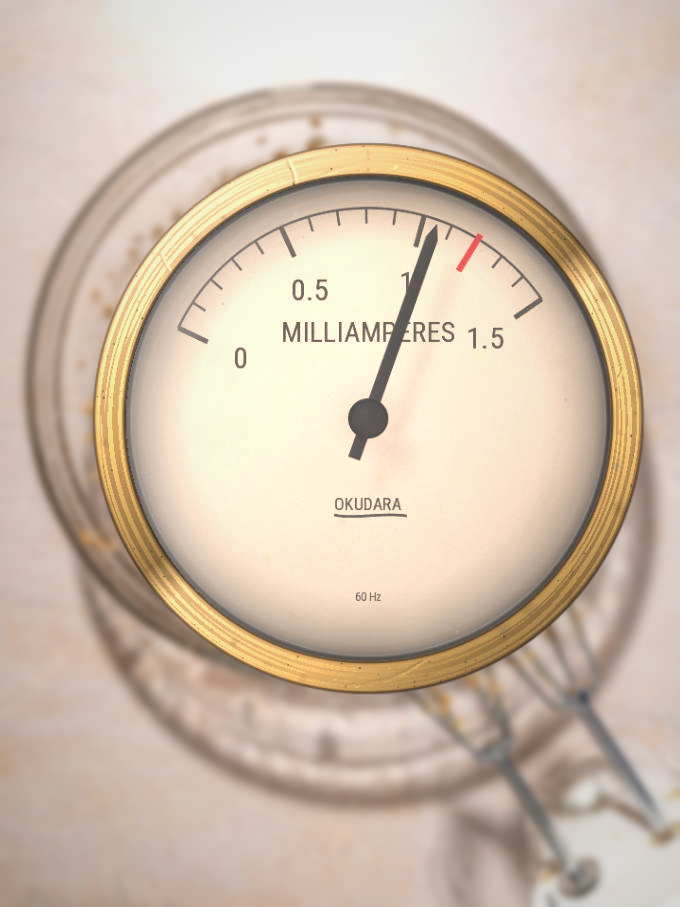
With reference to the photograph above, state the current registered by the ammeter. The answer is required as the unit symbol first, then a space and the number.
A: mA 1.05
